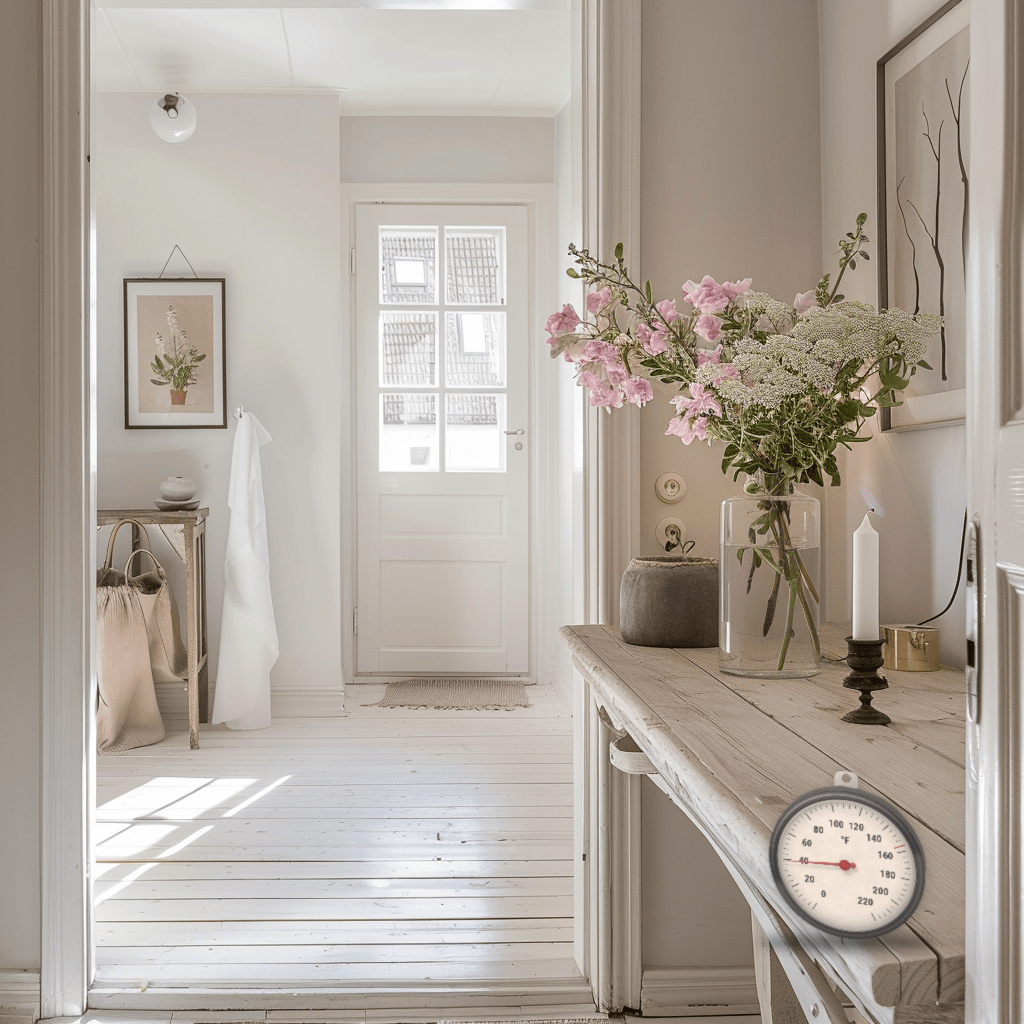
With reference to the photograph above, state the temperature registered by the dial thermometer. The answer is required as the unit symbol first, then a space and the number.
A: °F 40
